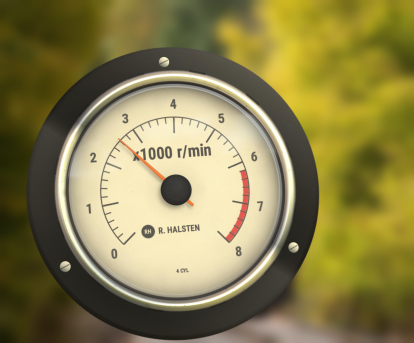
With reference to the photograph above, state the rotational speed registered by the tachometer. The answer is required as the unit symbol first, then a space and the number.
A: rpm 2600
